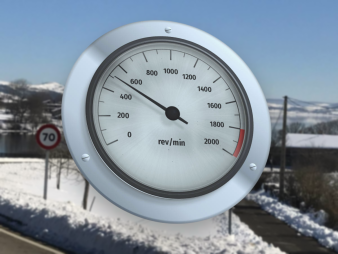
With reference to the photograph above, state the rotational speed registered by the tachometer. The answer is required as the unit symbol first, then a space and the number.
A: rpm 500
